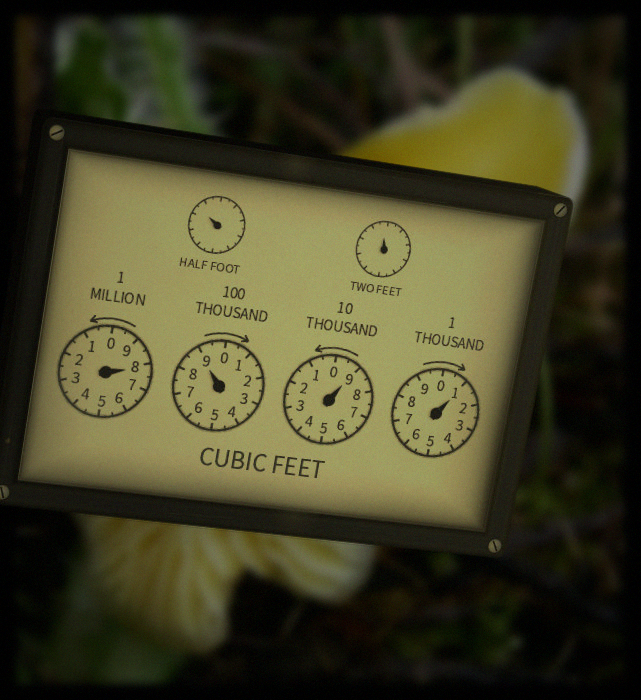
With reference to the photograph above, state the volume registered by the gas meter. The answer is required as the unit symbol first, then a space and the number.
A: ft³ 789100
